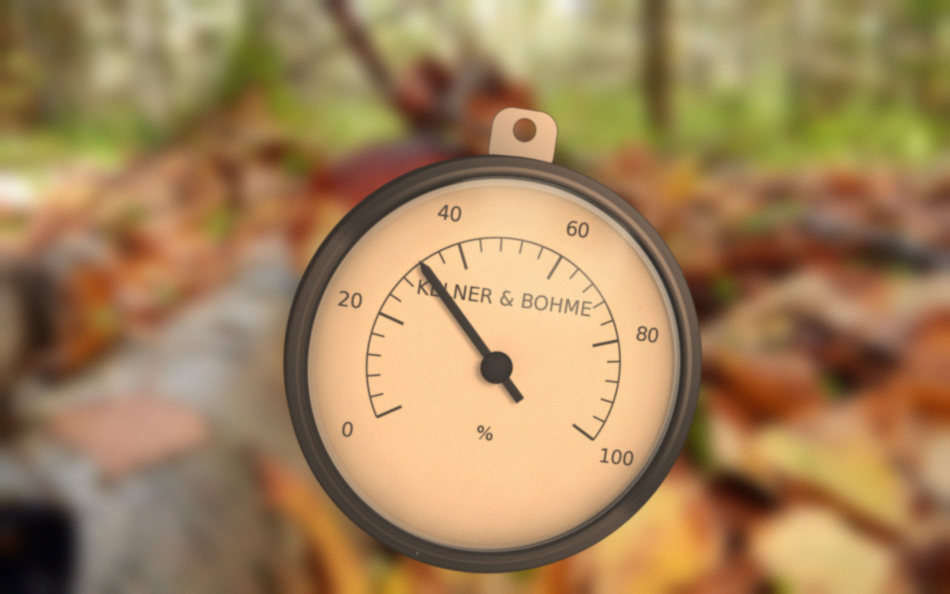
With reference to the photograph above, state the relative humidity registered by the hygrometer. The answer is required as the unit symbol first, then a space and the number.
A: % 32
